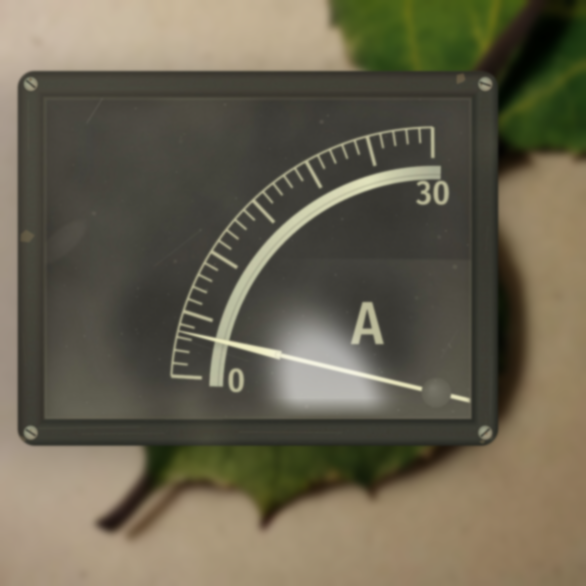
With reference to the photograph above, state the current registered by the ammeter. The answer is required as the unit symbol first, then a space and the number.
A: A 3.5
